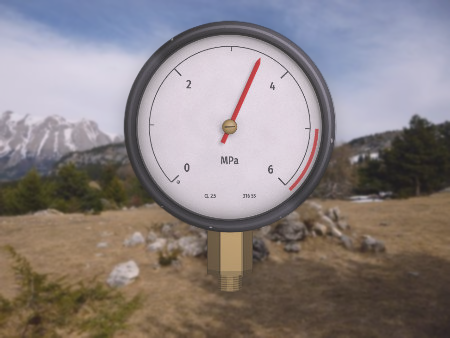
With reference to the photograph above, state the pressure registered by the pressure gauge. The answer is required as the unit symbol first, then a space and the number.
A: MPa 3.5
